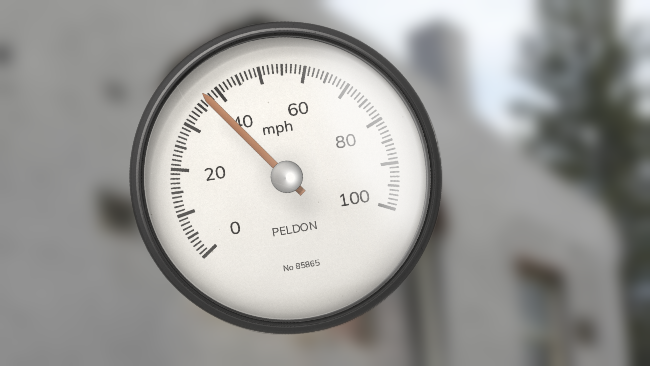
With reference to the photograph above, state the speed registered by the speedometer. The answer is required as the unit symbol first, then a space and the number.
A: mph 37
